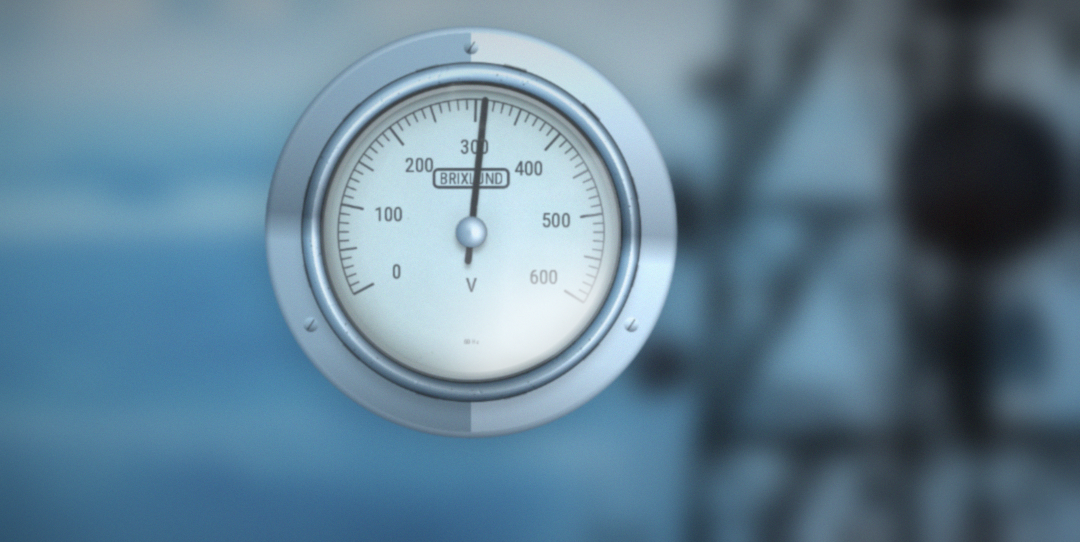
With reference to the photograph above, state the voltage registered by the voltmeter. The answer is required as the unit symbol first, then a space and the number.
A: V 310
